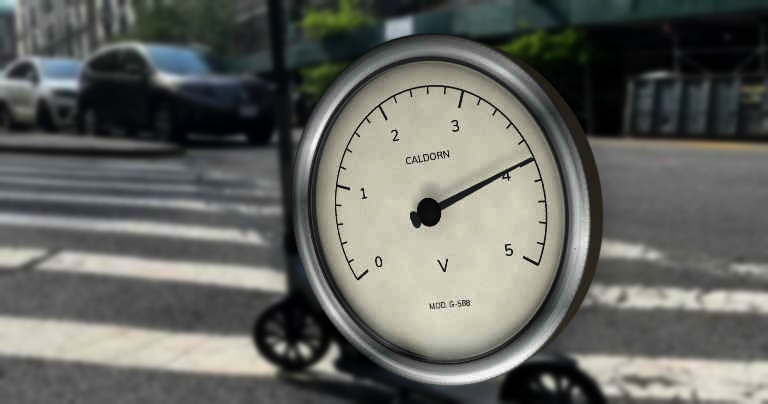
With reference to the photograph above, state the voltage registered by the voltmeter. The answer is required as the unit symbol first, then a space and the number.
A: V 4
